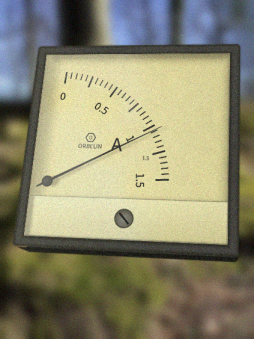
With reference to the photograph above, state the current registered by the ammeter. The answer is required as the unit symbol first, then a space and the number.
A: A 1.05
